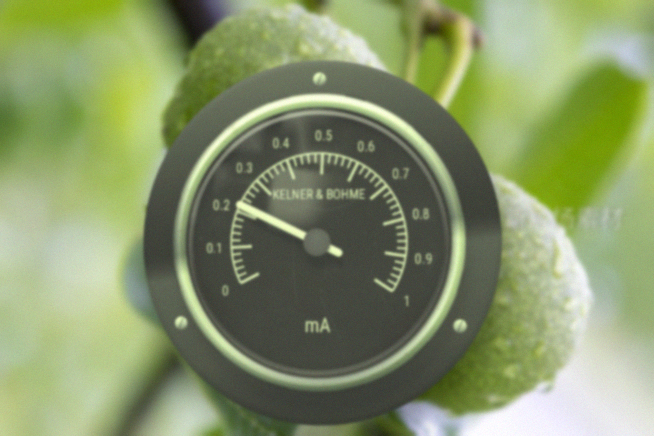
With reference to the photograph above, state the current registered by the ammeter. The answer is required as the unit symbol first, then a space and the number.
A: mA 0.22
